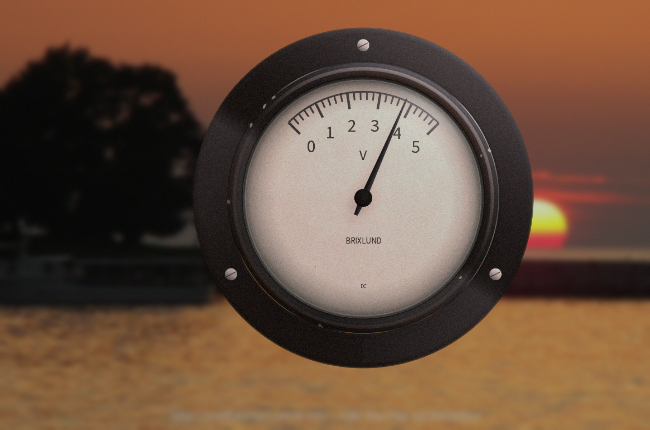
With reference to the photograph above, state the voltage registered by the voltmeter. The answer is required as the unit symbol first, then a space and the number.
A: V 3.8
